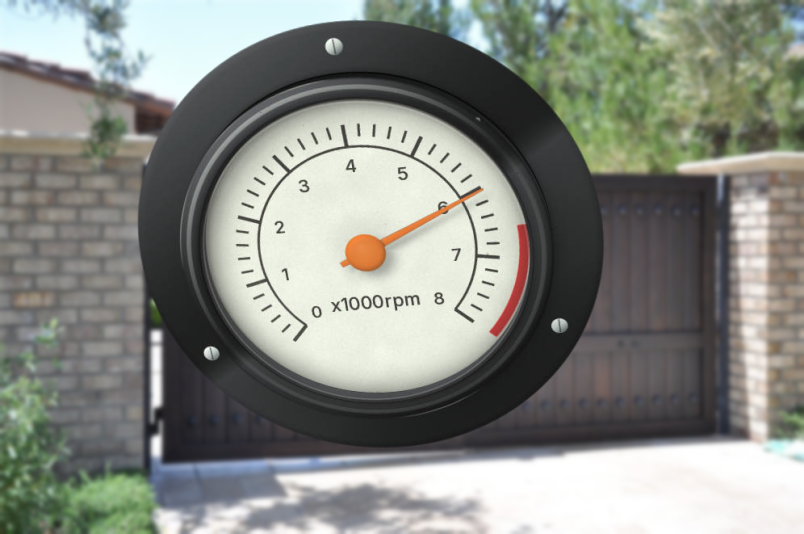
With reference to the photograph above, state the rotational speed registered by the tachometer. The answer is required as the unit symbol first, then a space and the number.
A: rpm 6000
